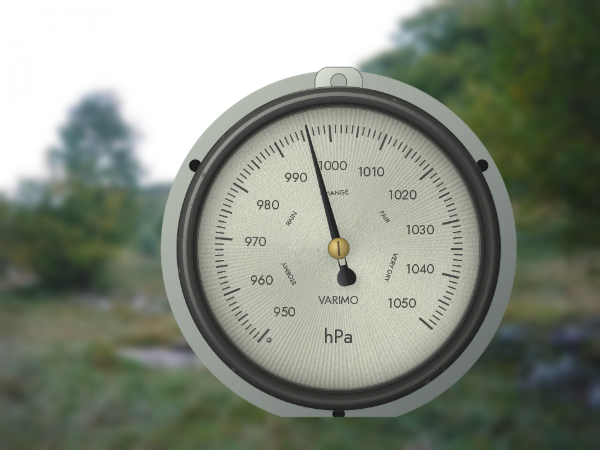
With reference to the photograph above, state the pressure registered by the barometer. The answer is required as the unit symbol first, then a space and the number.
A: hPa 996
